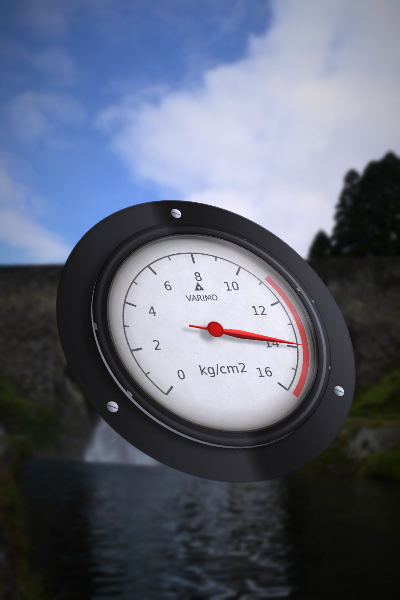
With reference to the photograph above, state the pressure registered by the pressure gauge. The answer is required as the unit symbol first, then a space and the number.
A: kg/cm² 14
